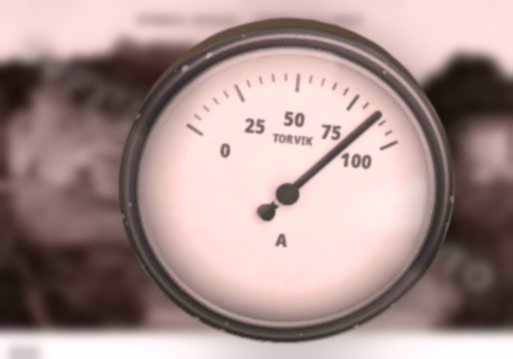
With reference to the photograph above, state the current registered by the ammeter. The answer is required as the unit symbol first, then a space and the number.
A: A 85
